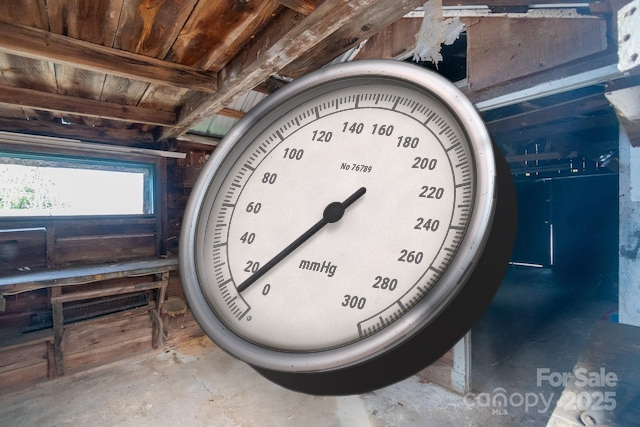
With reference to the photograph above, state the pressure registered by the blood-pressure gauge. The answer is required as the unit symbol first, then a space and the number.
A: mmHg 10
